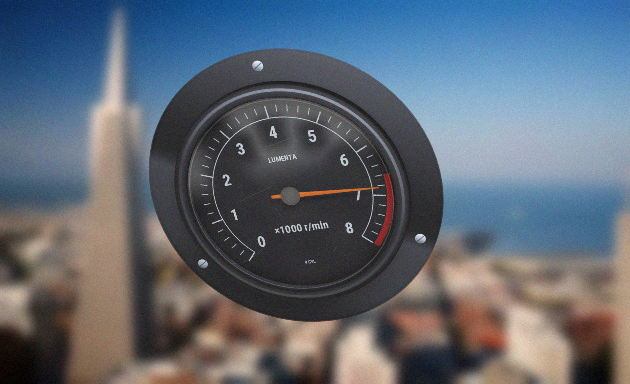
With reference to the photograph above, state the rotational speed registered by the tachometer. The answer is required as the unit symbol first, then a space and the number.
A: rpm 6800
